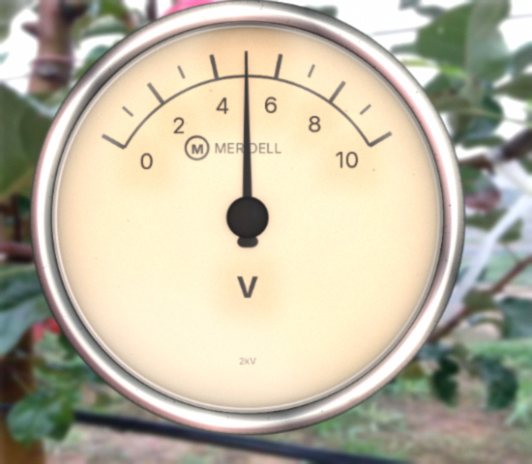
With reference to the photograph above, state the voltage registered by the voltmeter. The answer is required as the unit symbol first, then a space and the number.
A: V 5
